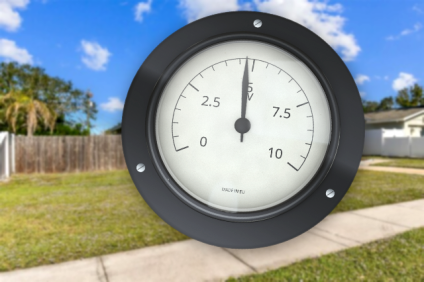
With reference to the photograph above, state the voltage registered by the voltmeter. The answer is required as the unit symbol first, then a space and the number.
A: kV 4.75
